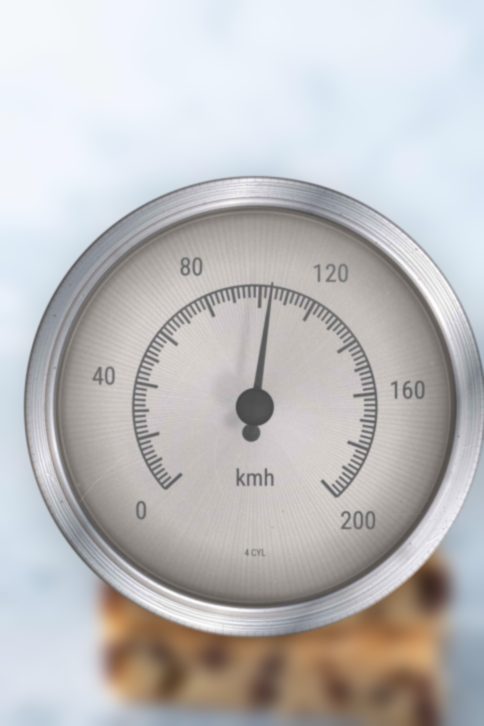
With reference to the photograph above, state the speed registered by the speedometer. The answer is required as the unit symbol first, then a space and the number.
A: km/h 104
